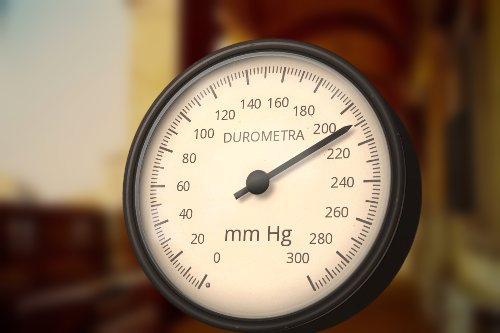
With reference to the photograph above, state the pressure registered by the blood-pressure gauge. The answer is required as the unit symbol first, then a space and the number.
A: mmHg 210
